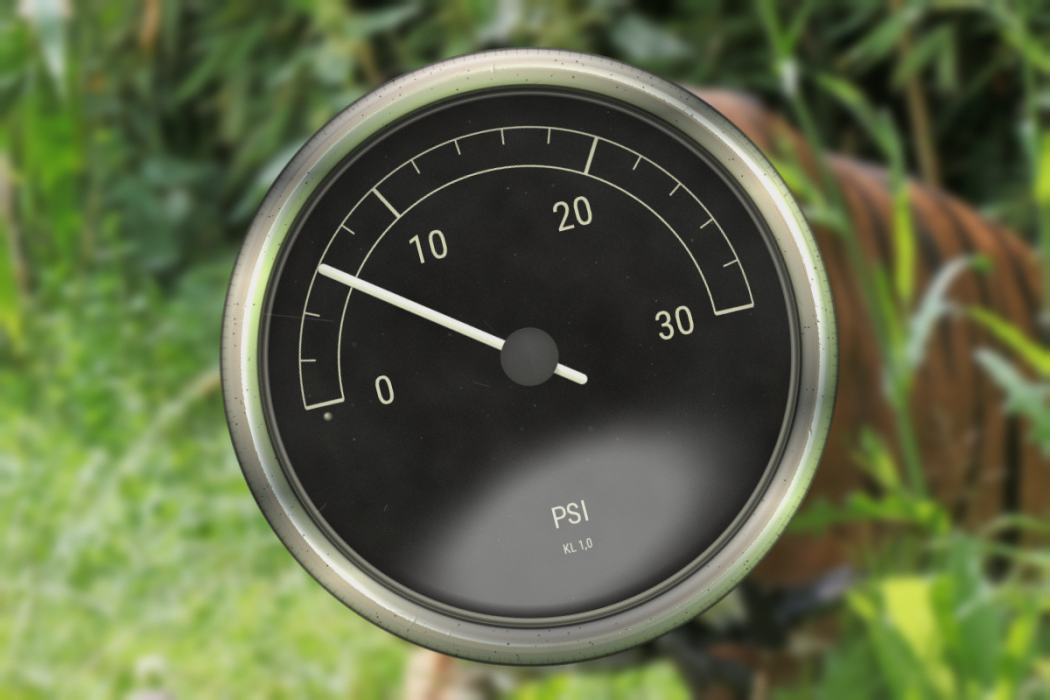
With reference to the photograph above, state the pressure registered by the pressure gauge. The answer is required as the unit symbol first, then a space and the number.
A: psi 6
